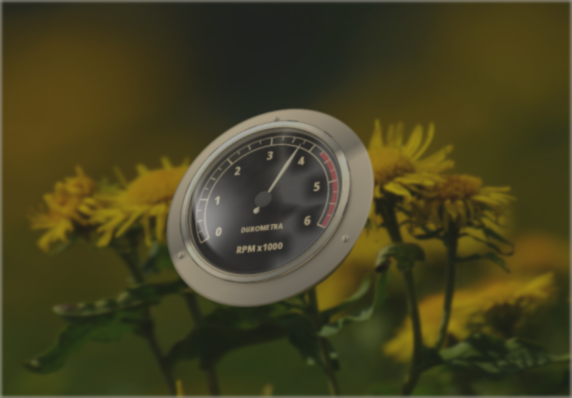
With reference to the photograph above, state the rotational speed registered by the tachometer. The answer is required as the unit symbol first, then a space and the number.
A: rpm 3750
